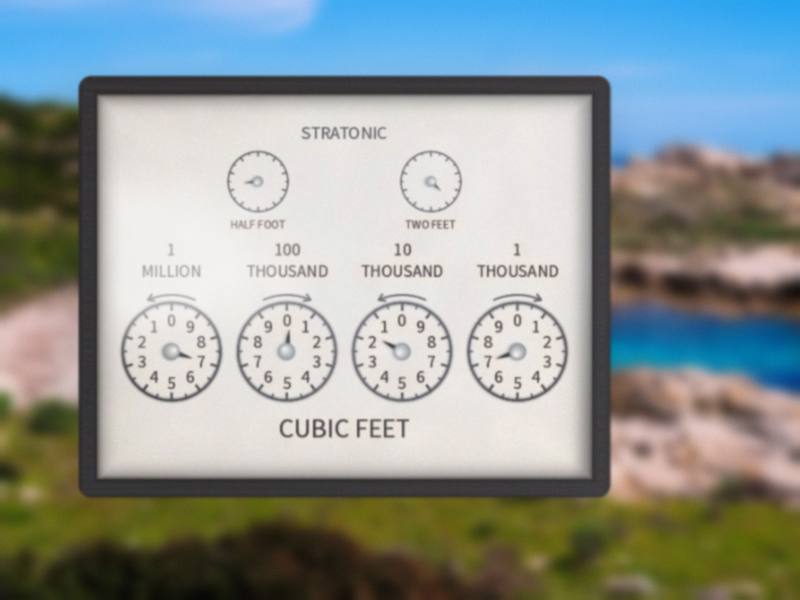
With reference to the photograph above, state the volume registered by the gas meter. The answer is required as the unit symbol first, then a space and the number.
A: ft³ 701700
